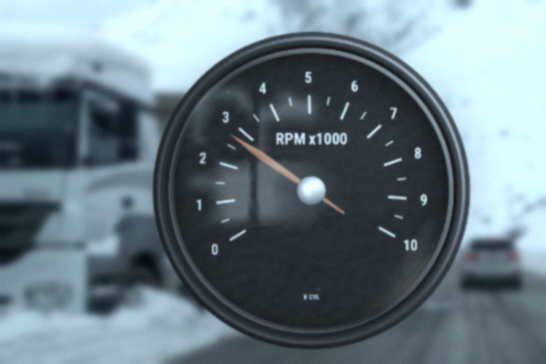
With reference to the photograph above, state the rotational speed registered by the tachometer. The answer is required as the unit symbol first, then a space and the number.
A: rpm 2750
